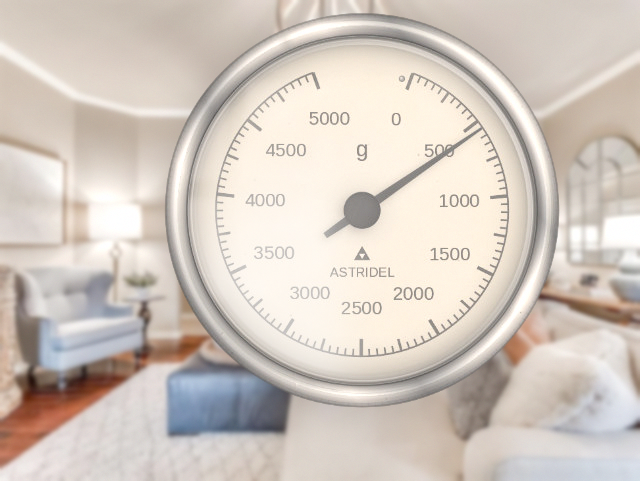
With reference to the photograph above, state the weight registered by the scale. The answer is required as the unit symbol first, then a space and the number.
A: g 550
